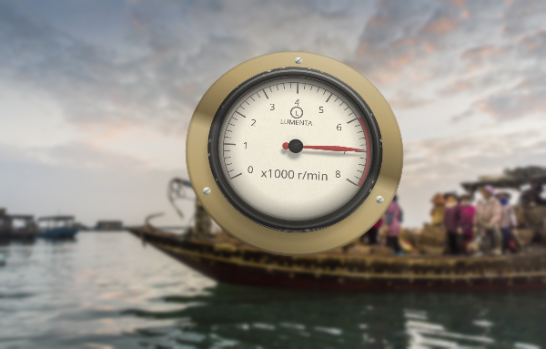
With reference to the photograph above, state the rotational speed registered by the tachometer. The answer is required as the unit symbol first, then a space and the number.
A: rpm 7000
